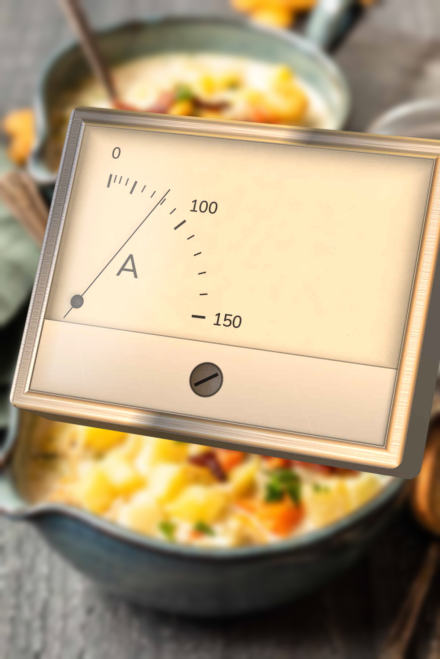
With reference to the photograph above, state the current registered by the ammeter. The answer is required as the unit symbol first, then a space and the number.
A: A 80
